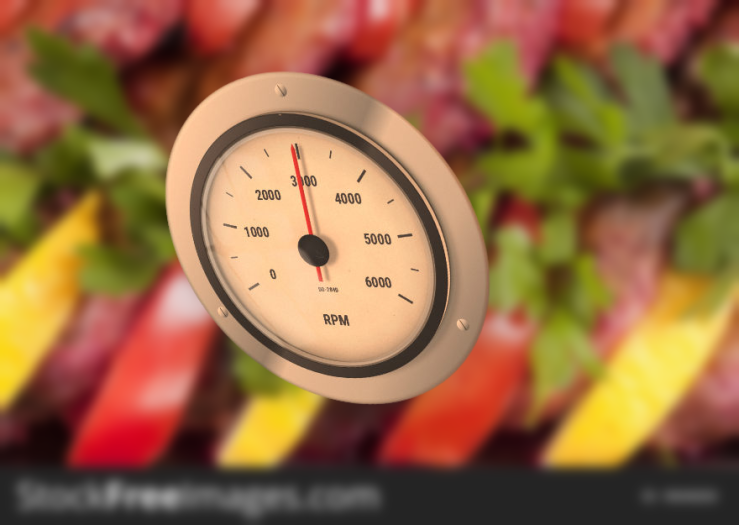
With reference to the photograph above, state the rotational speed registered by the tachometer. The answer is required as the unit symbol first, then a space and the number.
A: rpm 3000
